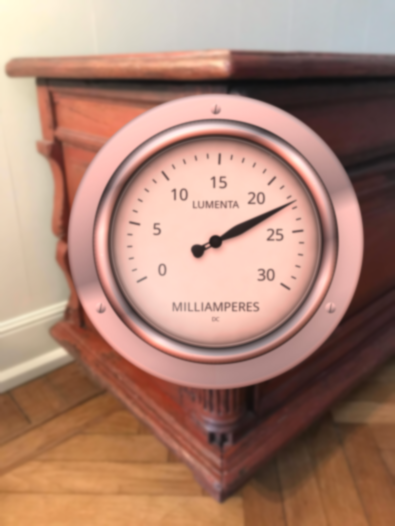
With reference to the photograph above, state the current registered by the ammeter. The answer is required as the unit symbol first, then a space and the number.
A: mA 22.5
